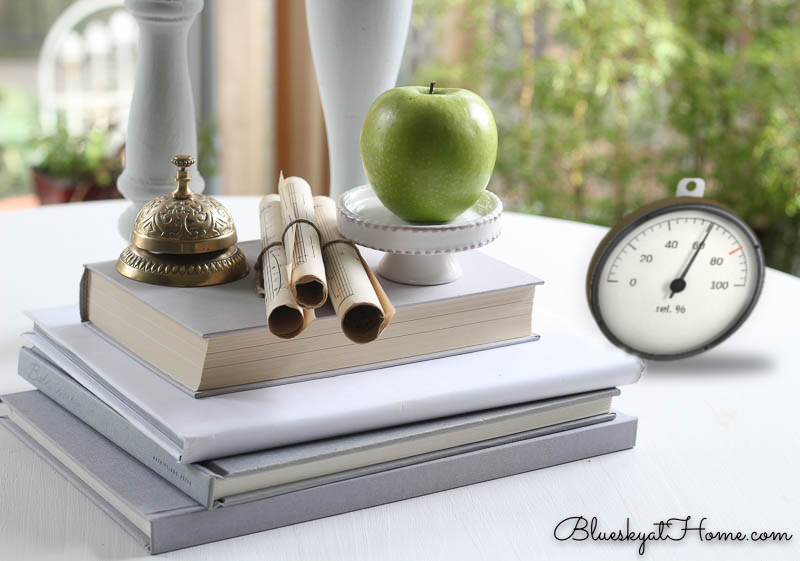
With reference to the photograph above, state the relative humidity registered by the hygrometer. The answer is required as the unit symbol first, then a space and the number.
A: % 60
